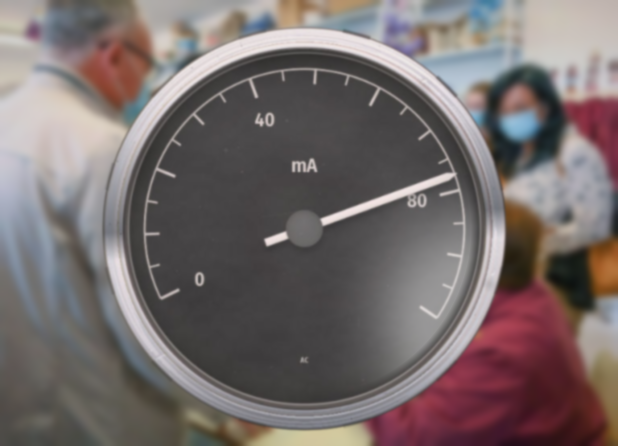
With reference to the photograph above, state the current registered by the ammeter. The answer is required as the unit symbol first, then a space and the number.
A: mA 77.5
